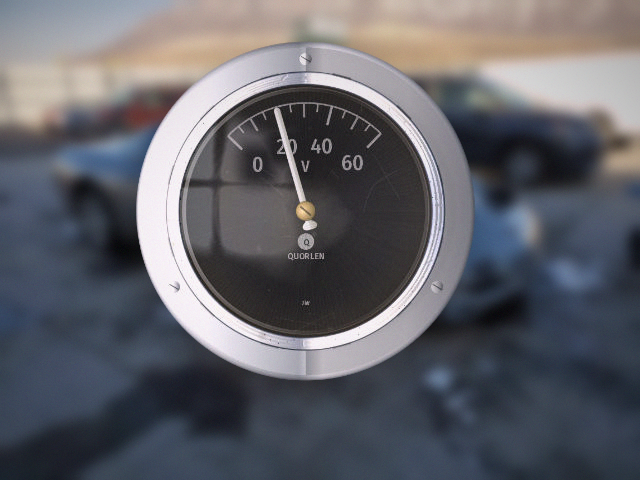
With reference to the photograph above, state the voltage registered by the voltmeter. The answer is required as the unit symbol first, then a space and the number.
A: V 20
